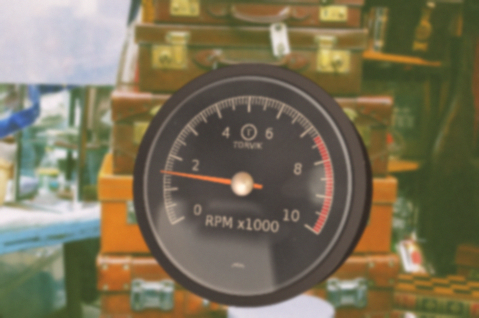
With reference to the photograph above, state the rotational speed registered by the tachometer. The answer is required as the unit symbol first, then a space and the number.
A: rpm 1500
